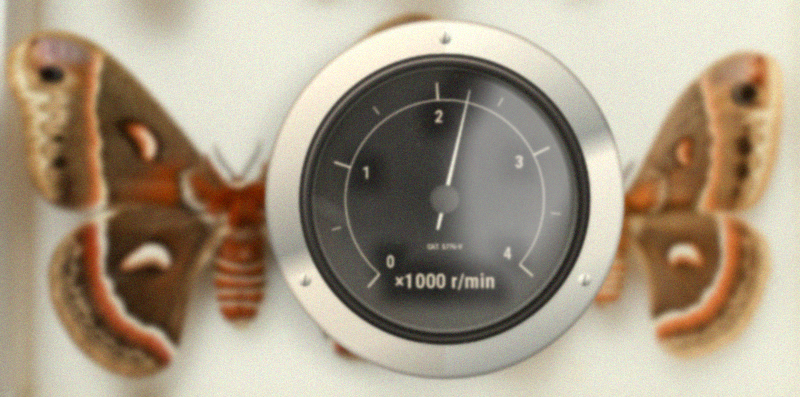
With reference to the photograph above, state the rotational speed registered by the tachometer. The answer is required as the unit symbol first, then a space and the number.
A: rpm 2250
